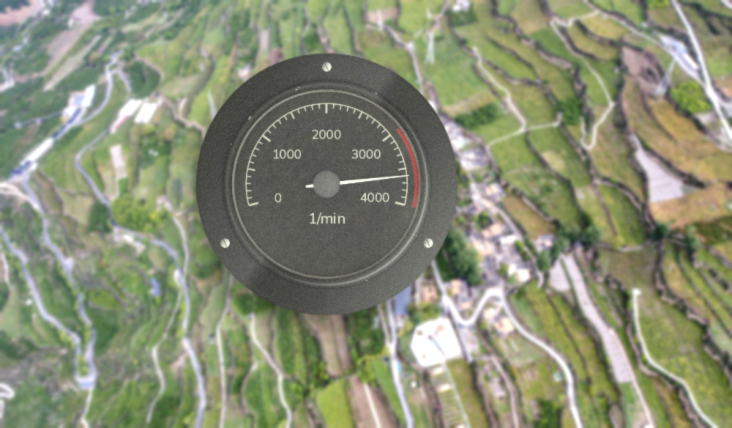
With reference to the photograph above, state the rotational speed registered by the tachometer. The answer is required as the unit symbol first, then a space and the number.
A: rpm 3600
